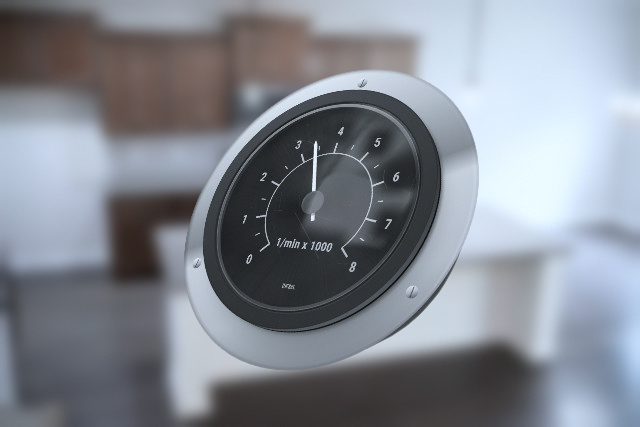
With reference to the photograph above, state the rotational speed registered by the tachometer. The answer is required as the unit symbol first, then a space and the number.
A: rpm 3500
